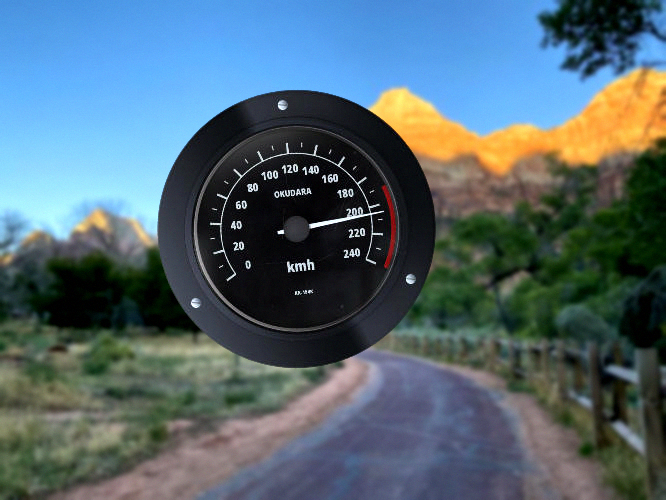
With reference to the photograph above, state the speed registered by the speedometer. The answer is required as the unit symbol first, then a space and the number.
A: km/h 205
